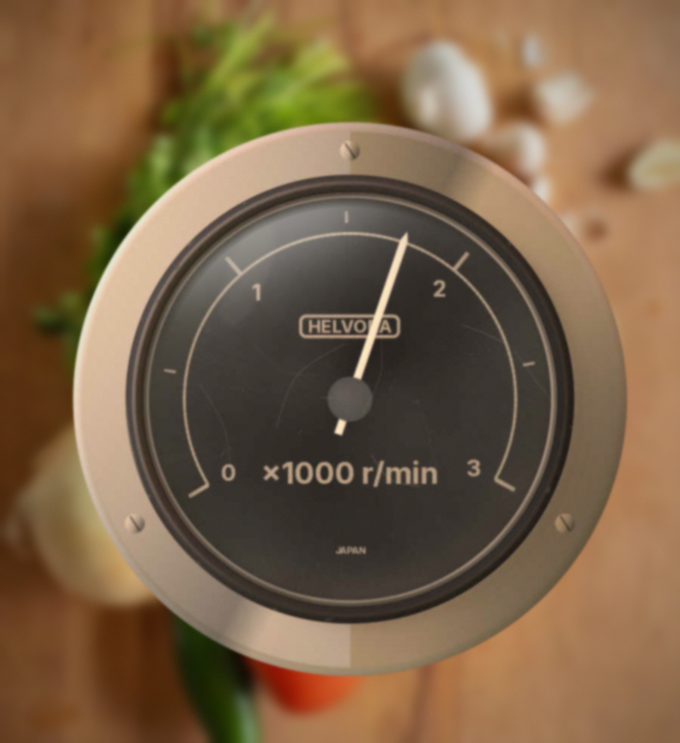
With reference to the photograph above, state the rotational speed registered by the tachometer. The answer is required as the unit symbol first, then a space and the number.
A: rpm 1750
